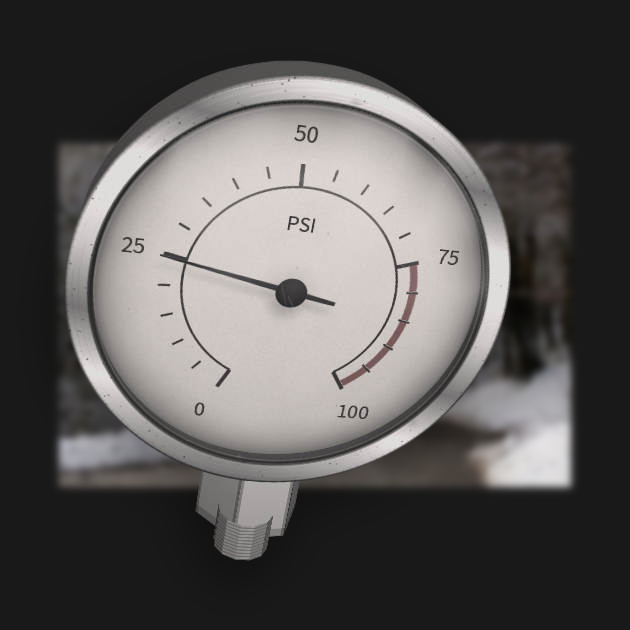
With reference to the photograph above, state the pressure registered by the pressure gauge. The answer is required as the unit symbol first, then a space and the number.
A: psi 25
